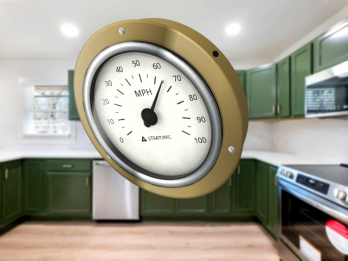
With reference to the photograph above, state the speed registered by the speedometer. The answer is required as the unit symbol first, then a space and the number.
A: mph 65
